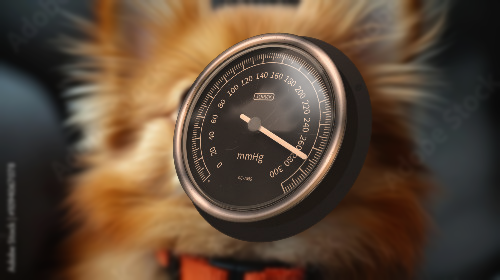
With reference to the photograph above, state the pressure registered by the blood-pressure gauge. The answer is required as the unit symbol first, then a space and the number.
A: mmHg 270
